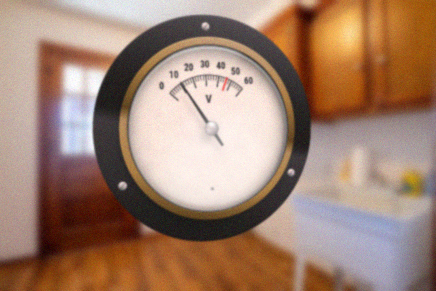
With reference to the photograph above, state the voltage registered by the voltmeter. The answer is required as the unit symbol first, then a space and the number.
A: V 10
